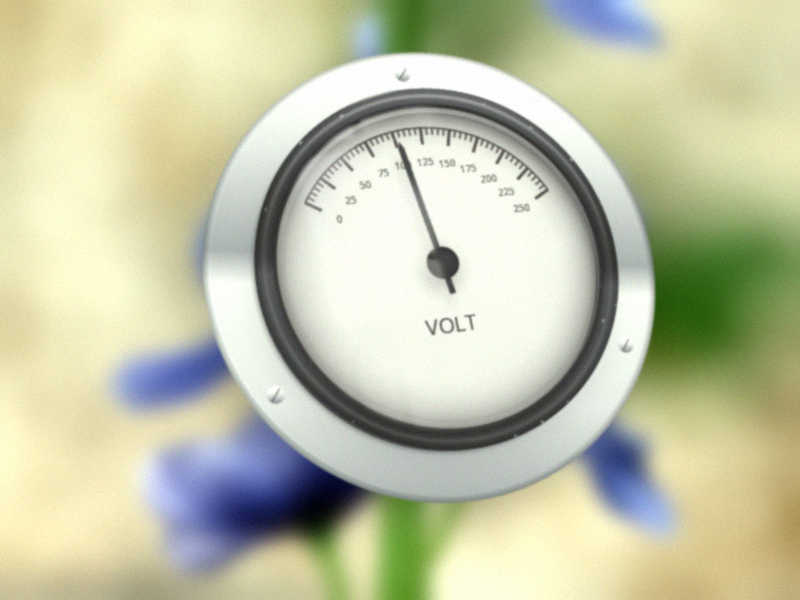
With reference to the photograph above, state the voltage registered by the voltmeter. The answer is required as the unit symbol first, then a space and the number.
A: V 100
